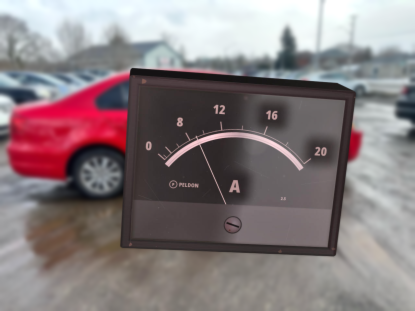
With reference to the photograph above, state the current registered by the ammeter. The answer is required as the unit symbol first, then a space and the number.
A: A 9
